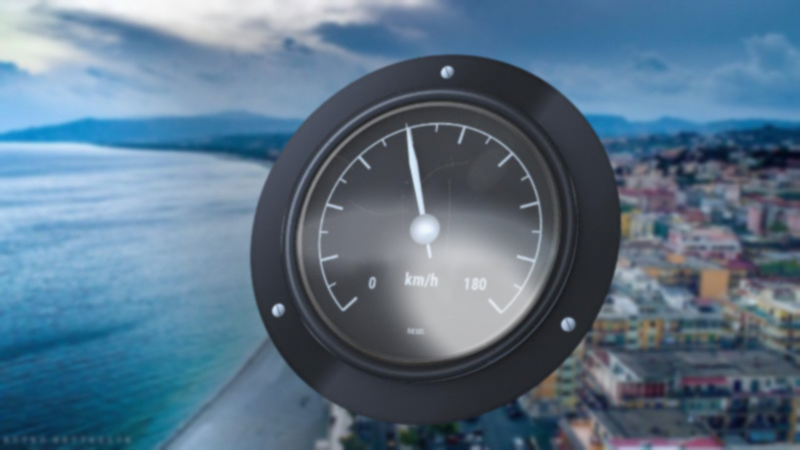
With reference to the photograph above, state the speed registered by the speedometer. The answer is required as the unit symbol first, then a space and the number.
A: km/h 80
